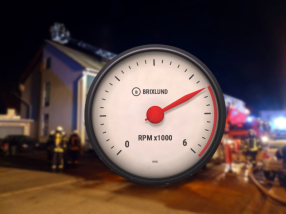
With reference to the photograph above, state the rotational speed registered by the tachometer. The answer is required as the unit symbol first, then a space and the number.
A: rpm 4400
